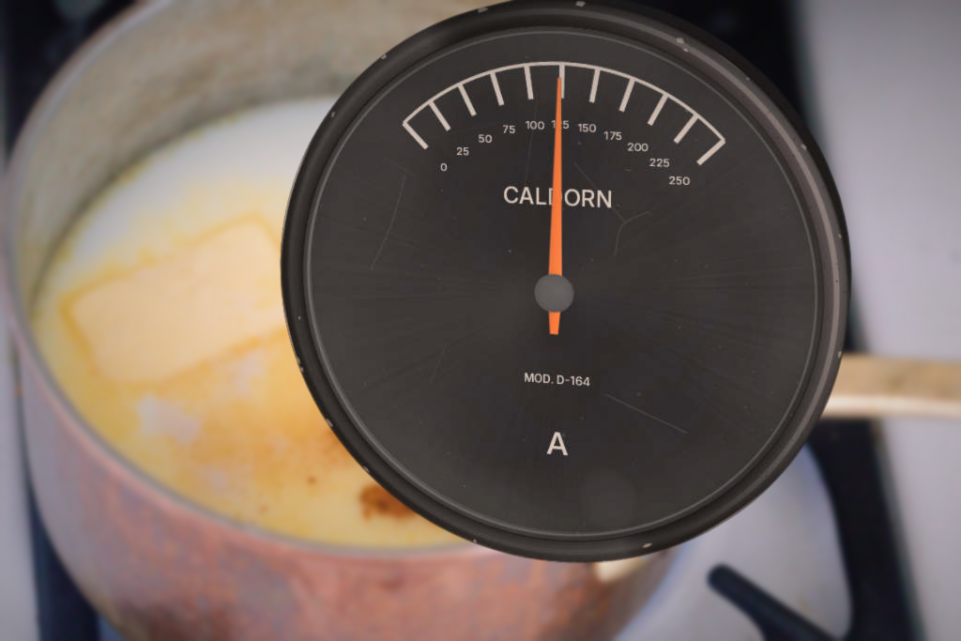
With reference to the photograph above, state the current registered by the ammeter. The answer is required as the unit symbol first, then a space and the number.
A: A 125
